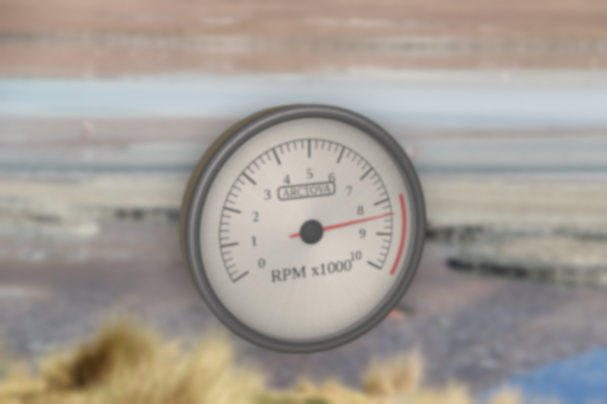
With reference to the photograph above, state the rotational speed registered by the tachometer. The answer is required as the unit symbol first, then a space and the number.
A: rpm 8400
